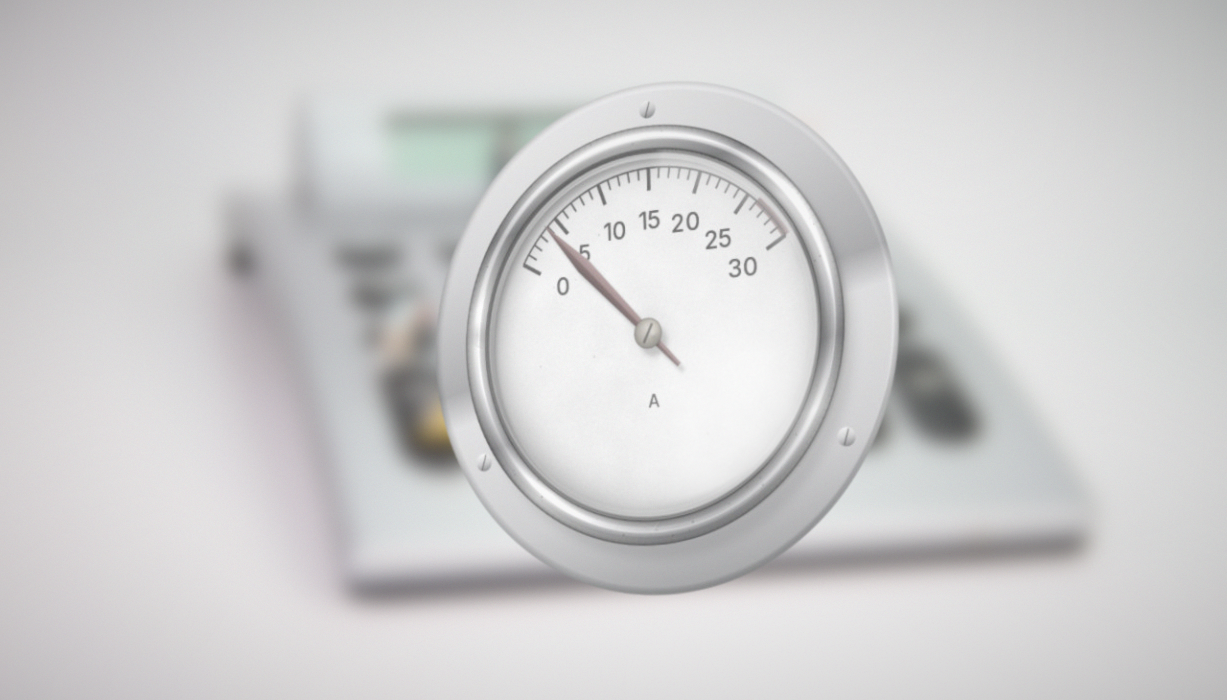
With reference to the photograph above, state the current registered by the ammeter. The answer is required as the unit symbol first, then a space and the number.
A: A 4
